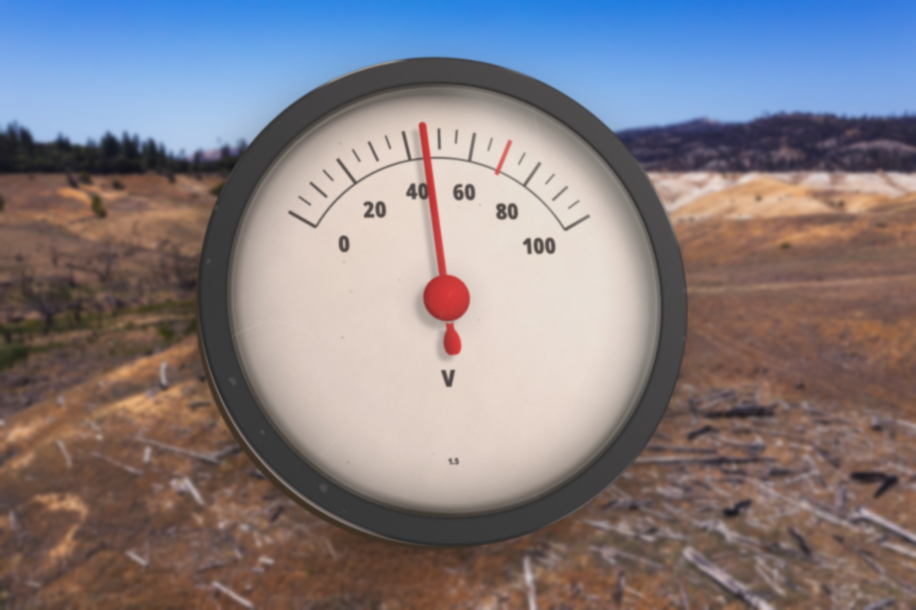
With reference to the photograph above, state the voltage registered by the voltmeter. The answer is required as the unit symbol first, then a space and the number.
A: V 45
